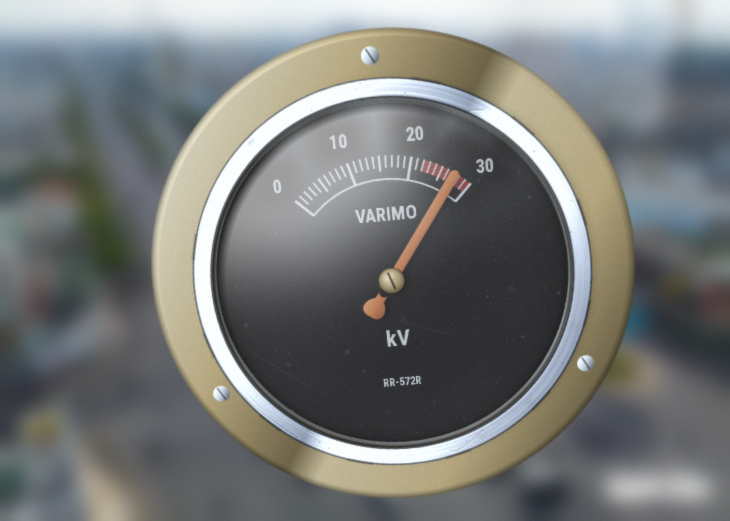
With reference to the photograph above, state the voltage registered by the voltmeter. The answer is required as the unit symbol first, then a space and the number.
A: kV 27
